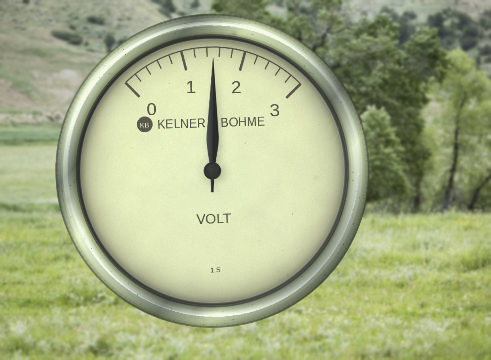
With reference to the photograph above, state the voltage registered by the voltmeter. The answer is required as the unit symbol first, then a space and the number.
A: V 1.5
